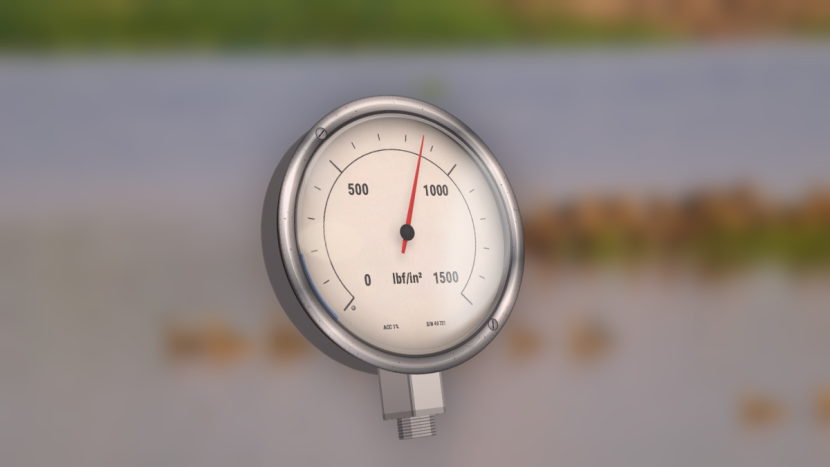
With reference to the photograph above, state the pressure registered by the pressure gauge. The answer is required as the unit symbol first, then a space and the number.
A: psi 850
